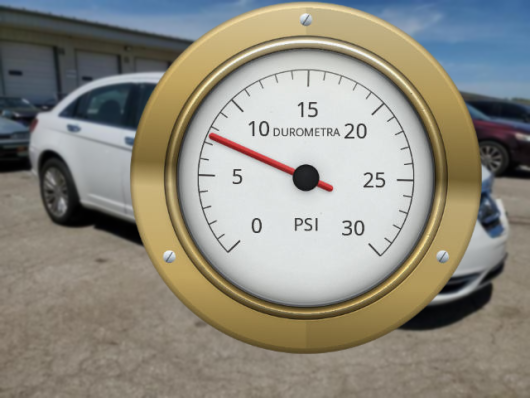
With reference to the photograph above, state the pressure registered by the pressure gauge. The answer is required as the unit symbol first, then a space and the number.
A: psi 7.5
